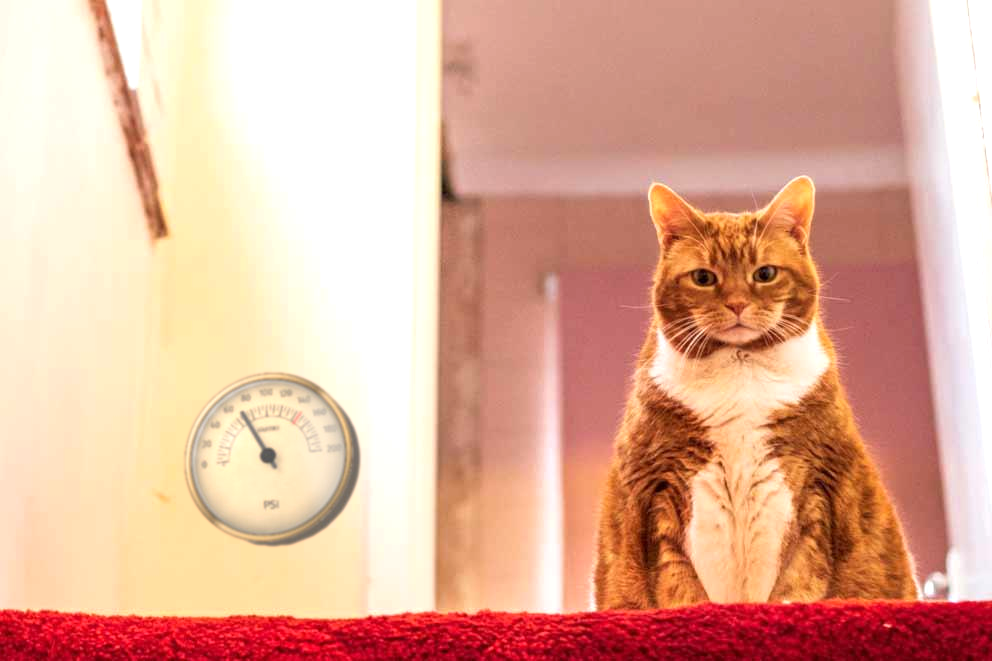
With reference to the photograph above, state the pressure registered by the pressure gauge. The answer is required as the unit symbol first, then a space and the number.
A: psi 70
